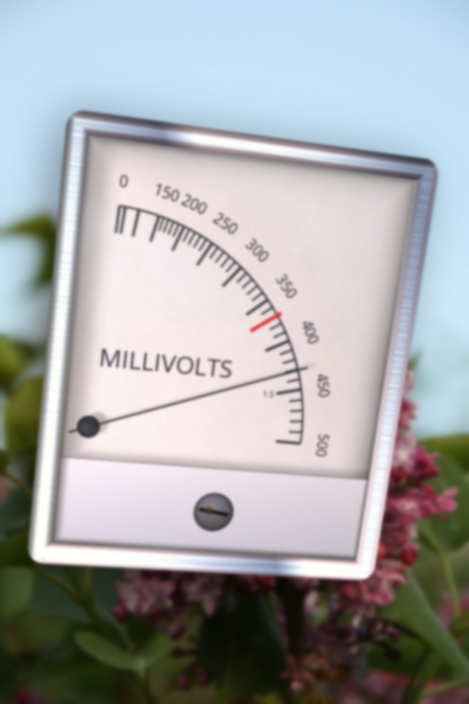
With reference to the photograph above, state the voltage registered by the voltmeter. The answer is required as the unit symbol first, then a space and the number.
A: mV 430
